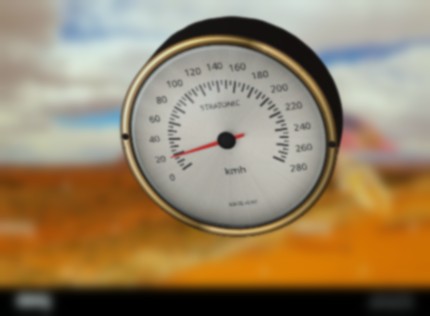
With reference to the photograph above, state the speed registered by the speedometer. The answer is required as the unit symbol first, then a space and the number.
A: km/h 20
